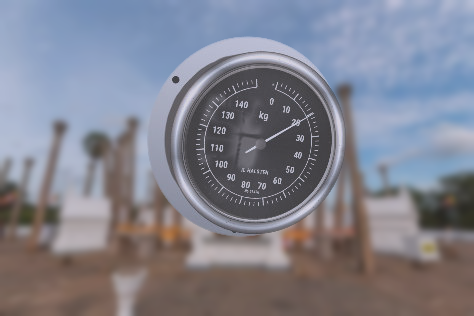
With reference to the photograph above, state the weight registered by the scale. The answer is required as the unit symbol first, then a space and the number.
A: kg 20
